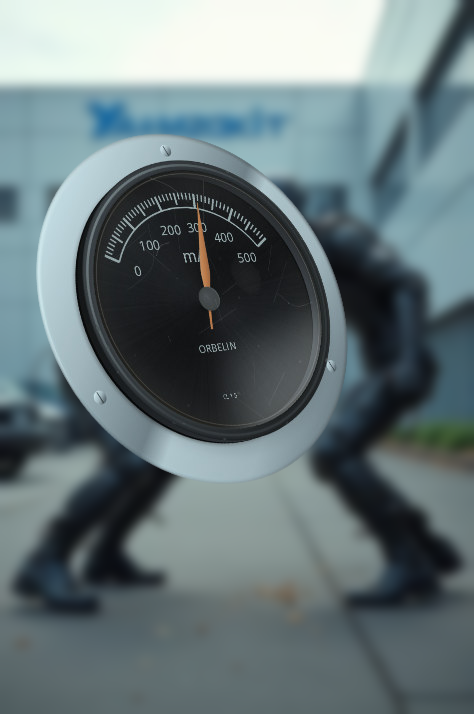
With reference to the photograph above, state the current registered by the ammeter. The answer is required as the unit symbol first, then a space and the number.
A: mA 300
